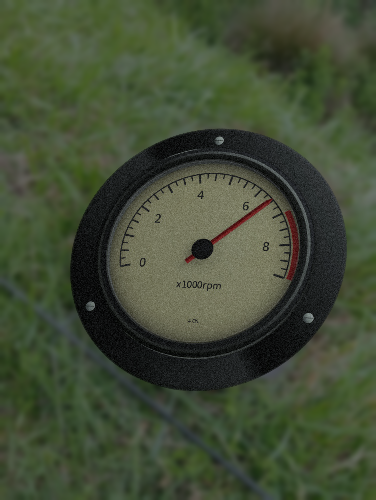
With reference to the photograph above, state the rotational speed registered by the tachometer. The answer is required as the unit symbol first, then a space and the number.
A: rpm 6500
